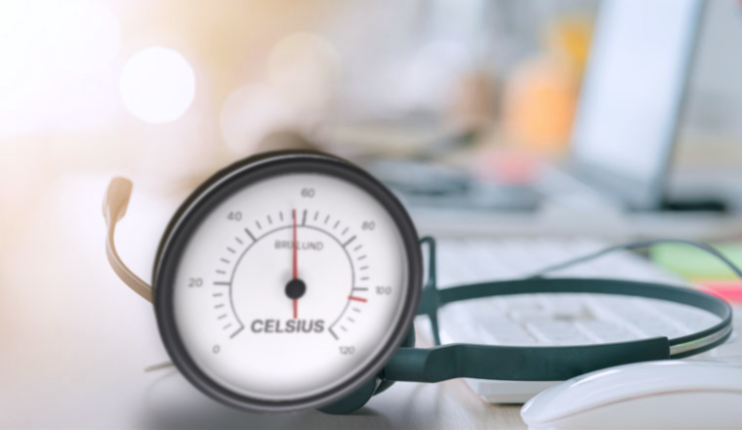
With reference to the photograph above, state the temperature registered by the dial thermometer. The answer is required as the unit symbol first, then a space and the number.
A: °C 56
